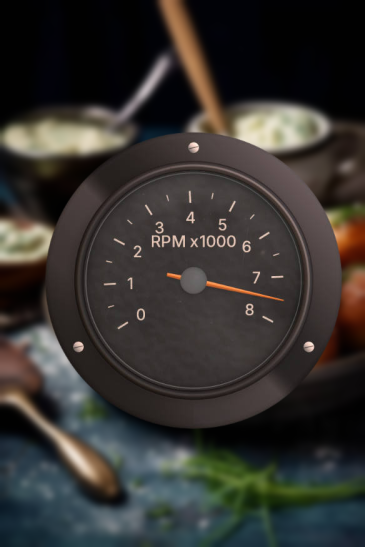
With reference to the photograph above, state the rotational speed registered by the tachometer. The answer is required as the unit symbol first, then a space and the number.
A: rpm 7500
